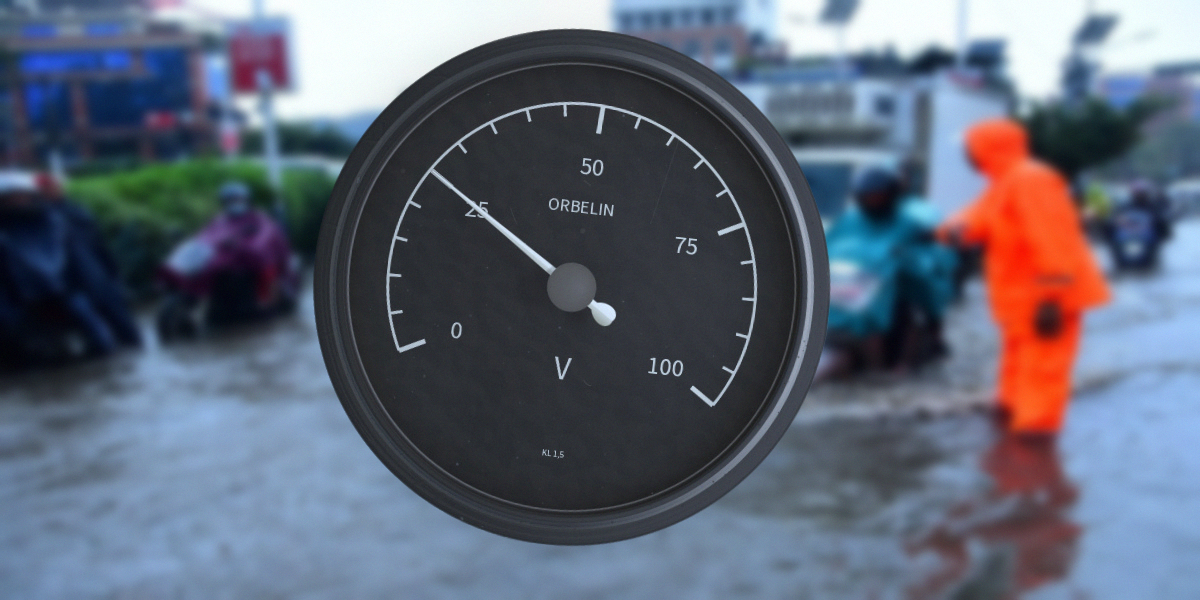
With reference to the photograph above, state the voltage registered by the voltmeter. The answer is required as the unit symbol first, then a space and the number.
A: V 25
